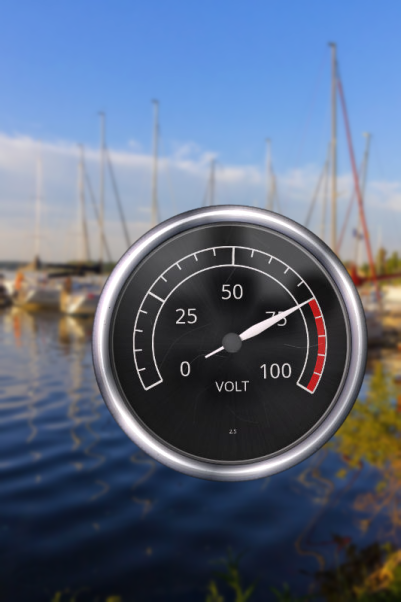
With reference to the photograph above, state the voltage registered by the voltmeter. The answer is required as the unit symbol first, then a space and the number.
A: V 75
